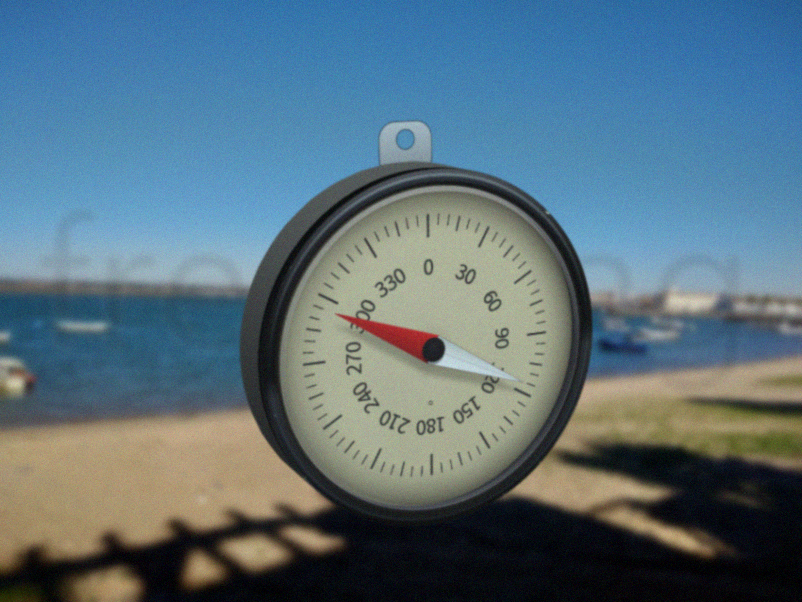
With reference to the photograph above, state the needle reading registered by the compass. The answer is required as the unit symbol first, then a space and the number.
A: ° 295
